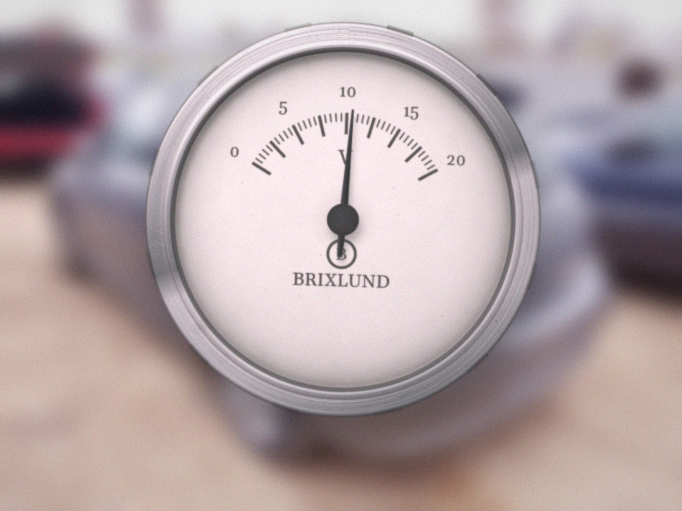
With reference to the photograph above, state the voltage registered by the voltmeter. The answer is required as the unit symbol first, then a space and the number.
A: V 10.5
